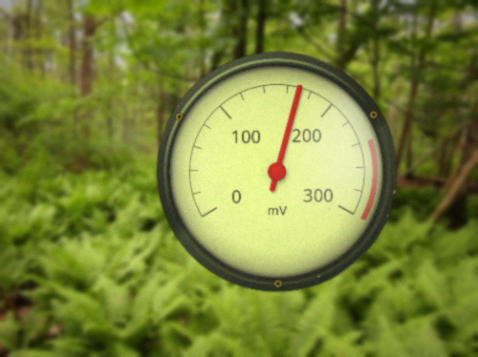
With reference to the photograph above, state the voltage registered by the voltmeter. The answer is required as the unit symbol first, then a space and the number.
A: mV 170
